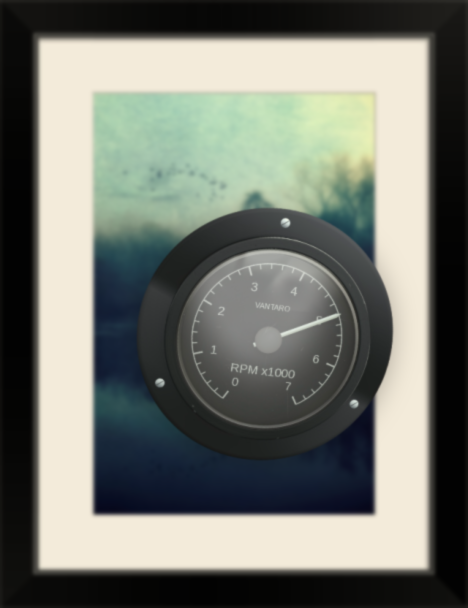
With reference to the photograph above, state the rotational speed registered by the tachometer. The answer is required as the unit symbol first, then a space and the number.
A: rpm 5000
